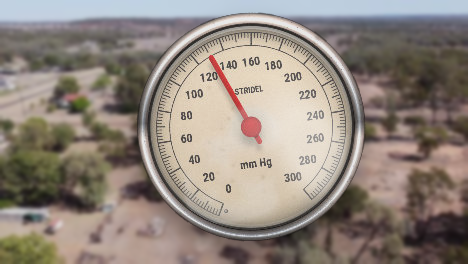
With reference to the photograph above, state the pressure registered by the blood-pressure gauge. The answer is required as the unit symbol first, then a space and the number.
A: mmHg 130
